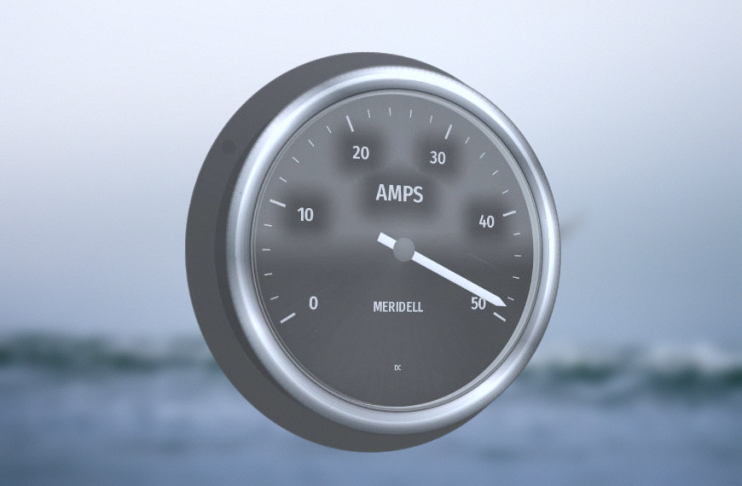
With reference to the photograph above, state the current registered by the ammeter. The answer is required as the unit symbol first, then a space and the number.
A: A 49
